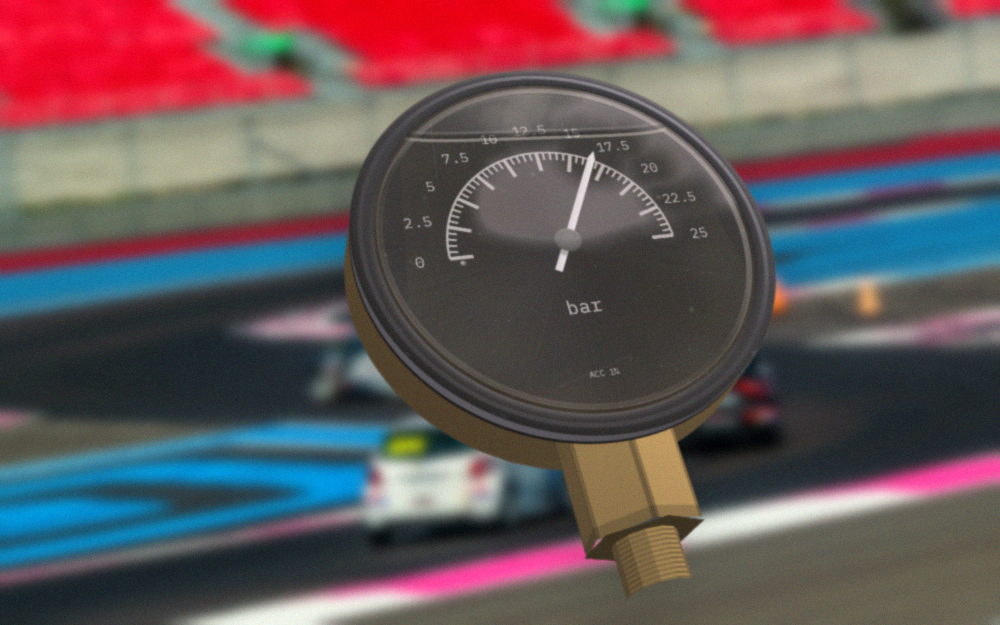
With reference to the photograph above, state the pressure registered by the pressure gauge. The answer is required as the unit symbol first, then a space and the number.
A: bar 16.5
